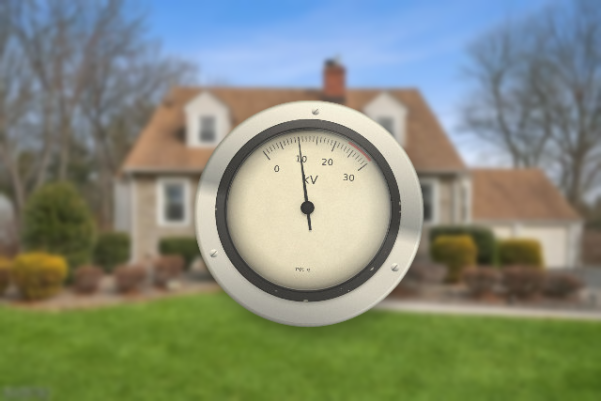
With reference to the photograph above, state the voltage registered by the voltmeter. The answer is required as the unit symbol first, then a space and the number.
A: kV 10
